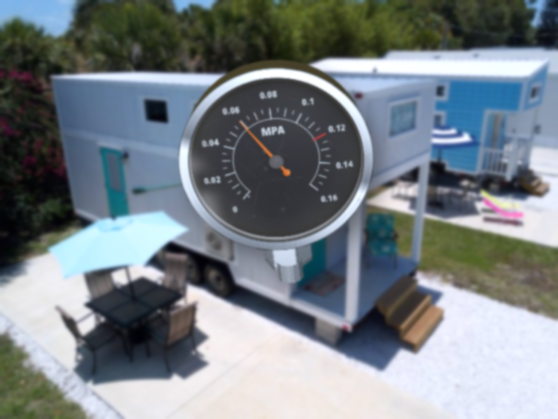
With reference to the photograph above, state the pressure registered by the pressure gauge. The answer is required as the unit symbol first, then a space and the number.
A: MPa 0.06
